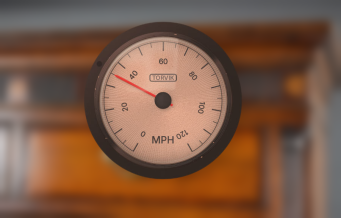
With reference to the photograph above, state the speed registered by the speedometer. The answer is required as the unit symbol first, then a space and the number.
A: mph 35
